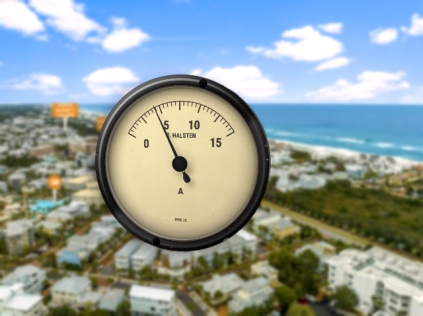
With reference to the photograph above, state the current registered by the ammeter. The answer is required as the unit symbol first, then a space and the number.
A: A 4.5
